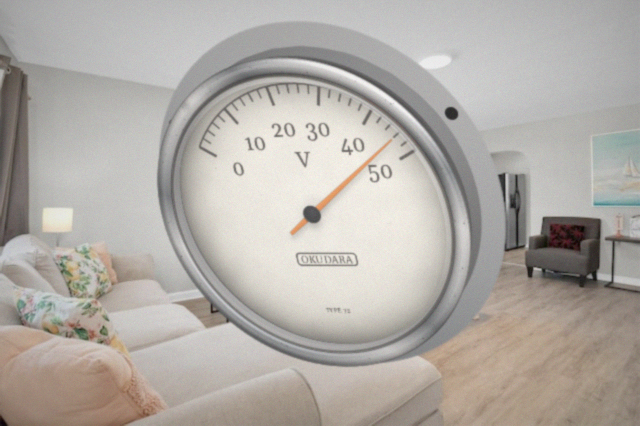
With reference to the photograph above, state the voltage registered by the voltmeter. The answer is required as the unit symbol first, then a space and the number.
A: V 46
